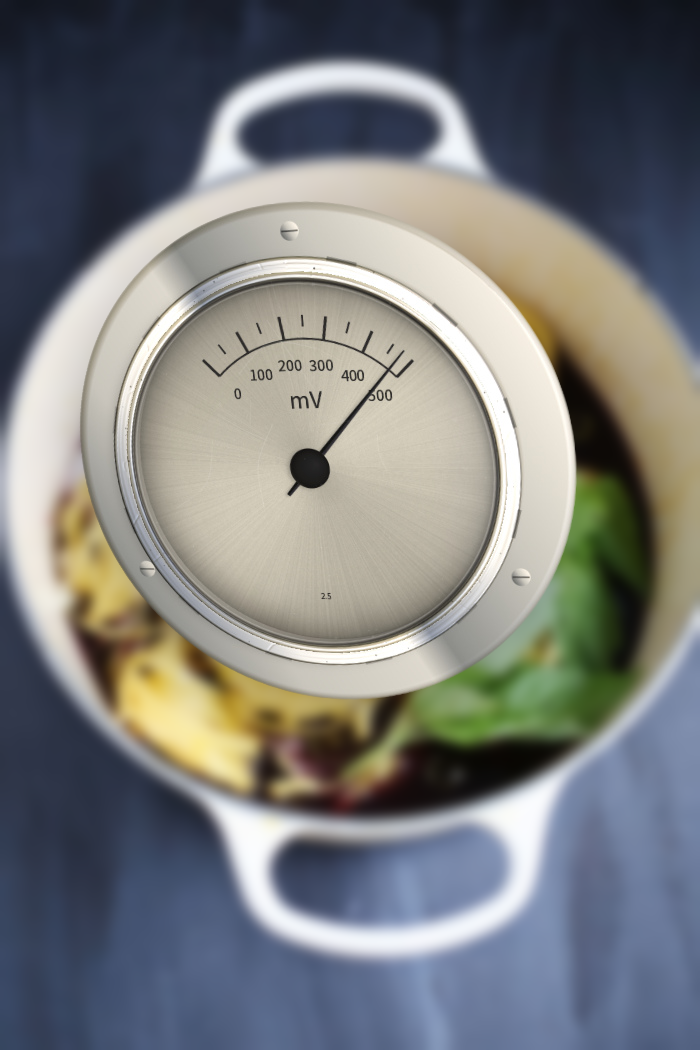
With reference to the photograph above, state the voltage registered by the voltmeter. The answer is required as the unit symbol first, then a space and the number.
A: mV 475
